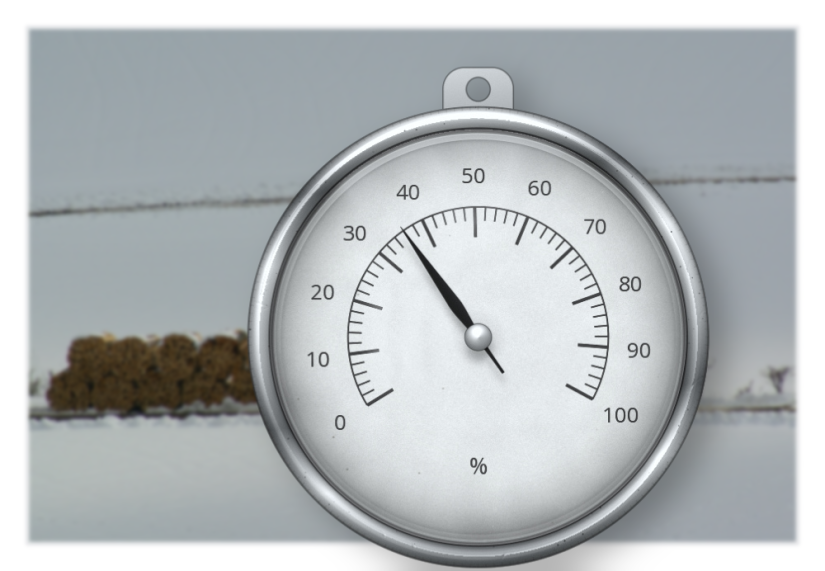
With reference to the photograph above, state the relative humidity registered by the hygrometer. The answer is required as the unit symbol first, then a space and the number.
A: % 36
